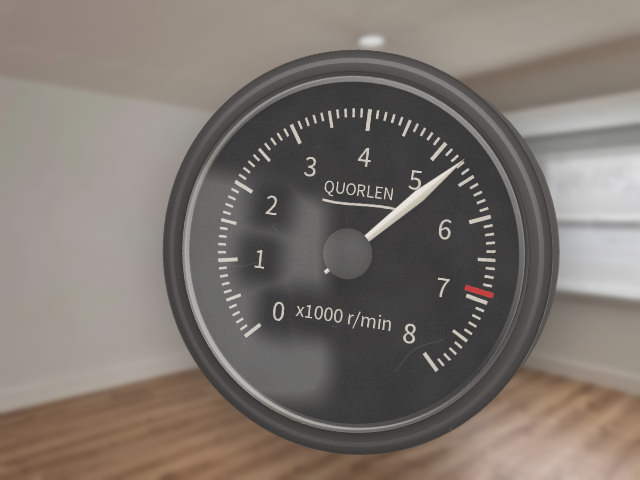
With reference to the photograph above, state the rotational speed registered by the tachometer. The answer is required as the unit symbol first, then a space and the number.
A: rpm 5300
